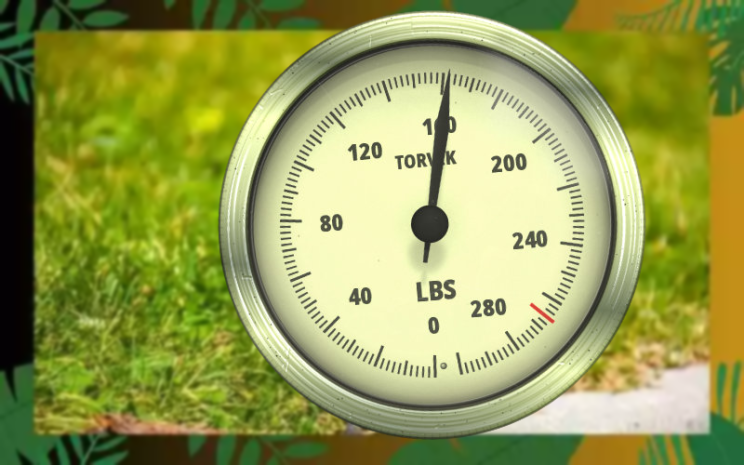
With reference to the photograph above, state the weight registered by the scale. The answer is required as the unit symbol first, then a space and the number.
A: lb 162
